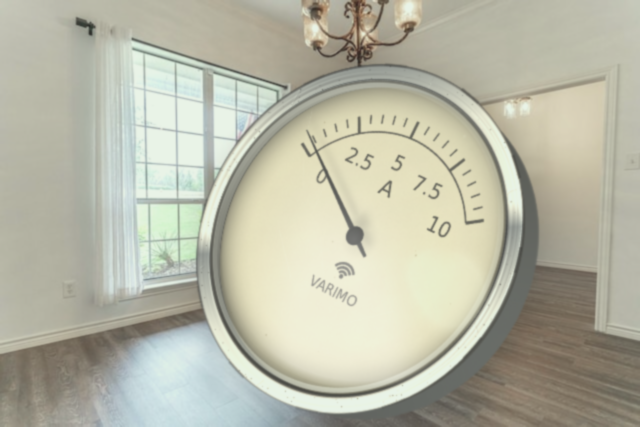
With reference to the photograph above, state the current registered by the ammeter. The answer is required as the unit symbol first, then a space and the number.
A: A 0.5
